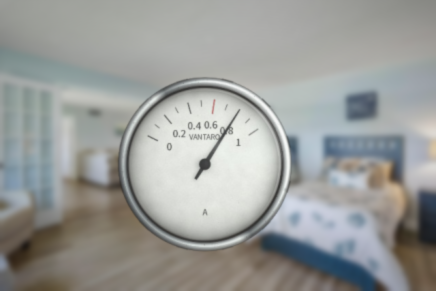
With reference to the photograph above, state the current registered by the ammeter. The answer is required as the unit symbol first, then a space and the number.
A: A 0.8
